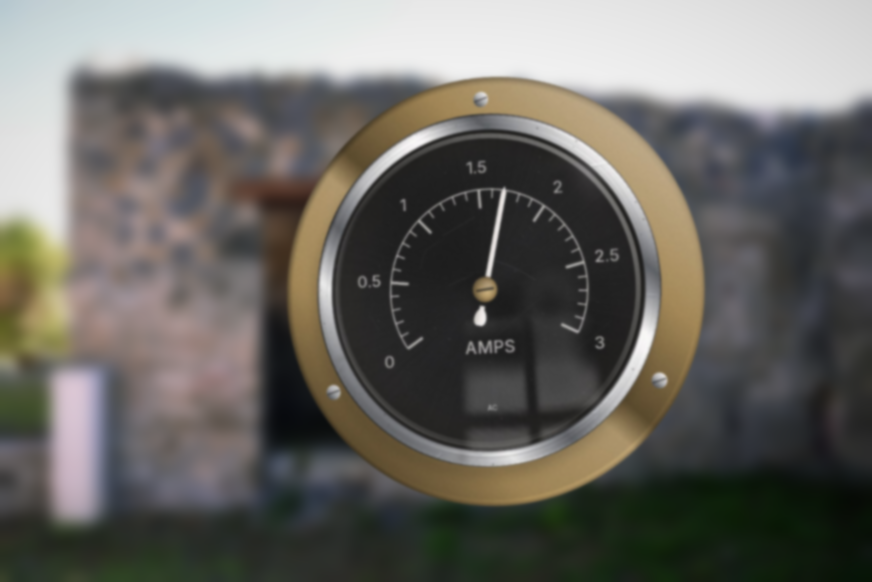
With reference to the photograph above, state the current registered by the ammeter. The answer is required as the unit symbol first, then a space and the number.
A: A 1.7
